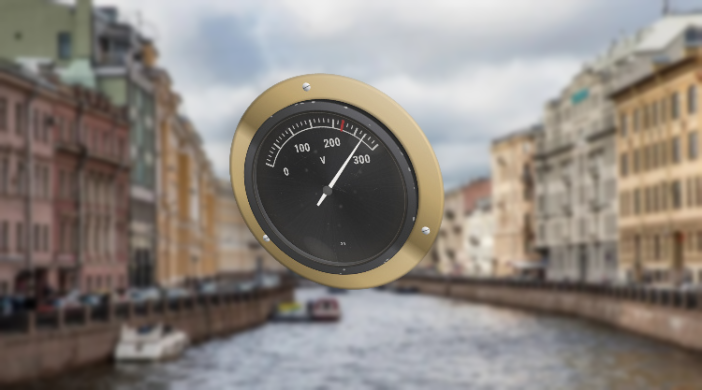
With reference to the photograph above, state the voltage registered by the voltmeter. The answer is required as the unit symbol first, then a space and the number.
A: V 270
